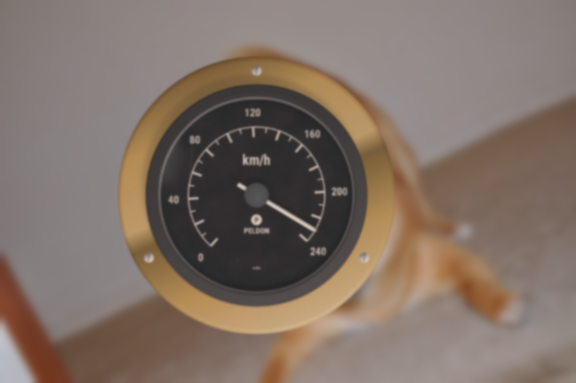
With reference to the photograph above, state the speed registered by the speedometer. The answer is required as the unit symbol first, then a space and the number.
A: km/h 230
